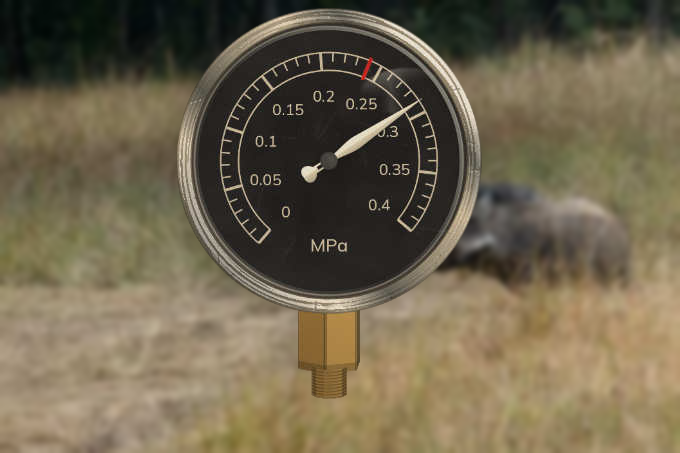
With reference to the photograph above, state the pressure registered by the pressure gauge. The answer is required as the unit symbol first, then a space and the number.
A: MPa 0.29
